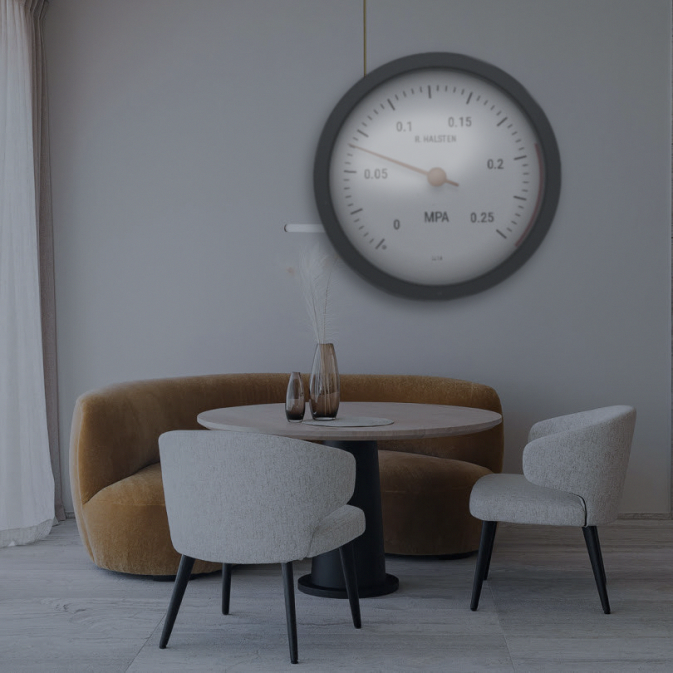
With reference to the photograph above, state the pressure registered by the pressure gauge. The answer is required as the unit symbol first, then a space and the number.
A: MPa 0.065
